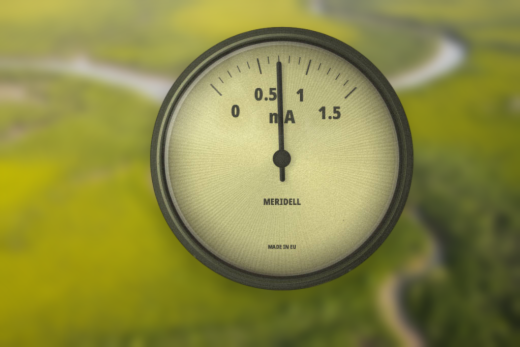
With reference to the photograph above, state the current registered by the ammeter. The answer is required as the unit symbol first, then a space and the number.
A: mA 0.7
